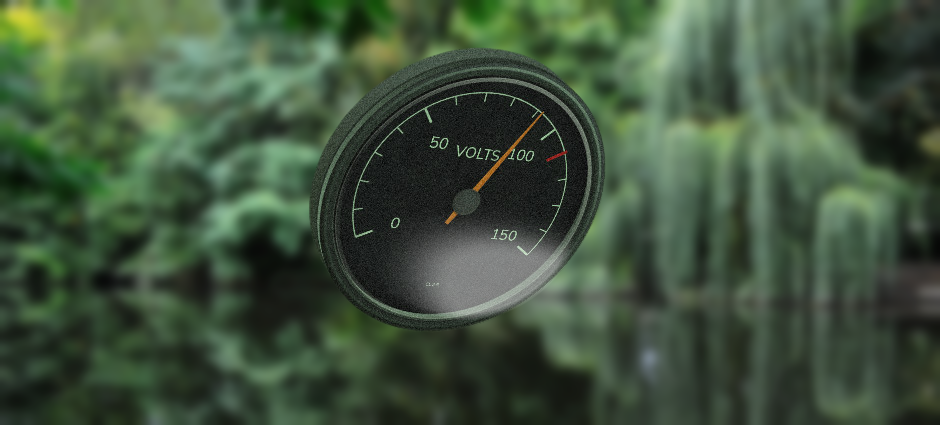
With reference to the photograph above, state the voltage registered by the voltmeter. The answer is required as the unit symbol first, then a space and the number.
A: V 90
